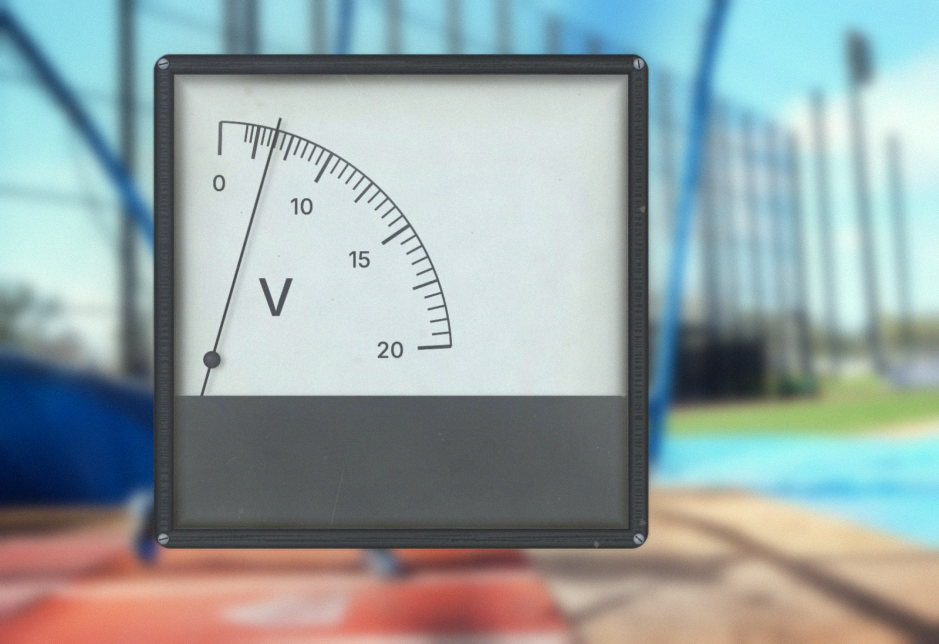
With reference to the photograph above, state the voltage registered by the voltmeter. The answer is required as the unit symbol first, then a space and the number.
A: V 6.5
